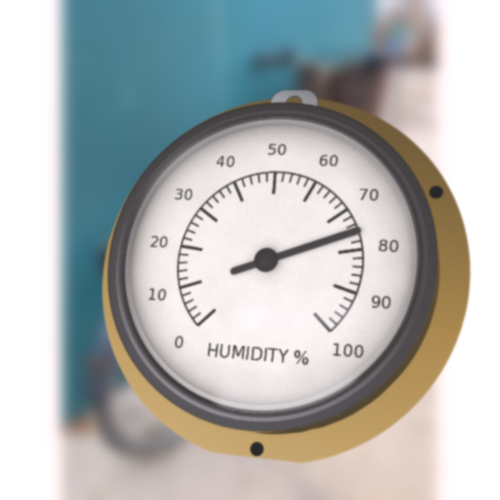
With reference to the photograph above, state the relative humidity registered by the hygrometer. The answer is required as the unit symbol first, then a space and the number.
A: % 76
